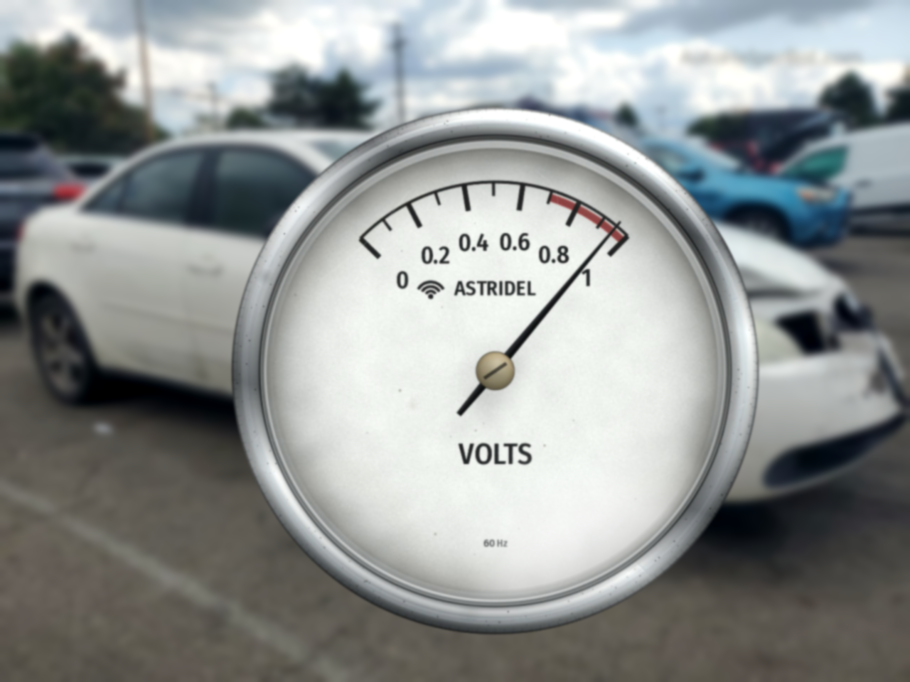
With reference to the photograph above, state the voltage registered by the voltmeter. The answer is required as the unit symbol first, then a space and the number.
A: V 0.95
